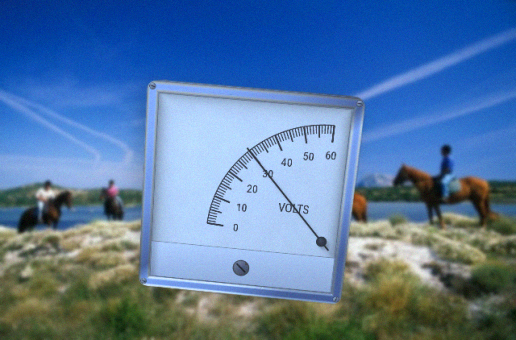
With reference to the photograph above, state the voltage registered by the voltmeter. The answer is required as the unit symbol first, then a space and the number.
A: V 30
